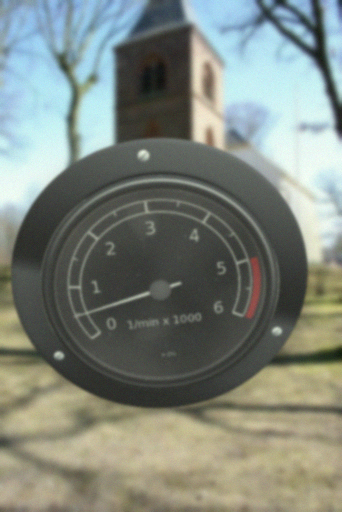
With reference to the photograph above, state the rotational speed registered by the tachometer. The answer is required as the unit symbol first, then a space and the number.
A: rpm 500
